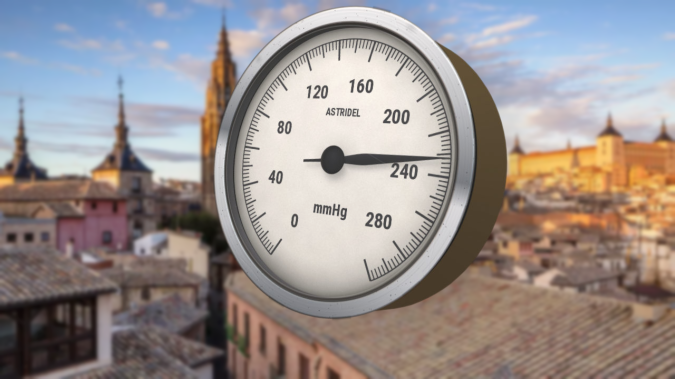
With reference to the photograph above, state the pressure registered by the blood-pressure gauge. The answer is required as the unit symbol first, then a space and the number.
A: mmHg 232
